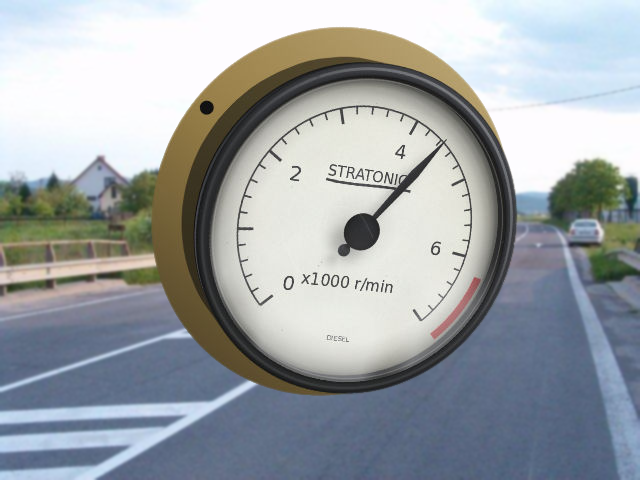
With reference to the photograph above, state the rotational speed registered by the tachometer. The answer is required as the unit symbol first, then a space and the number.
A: rpm 4400
